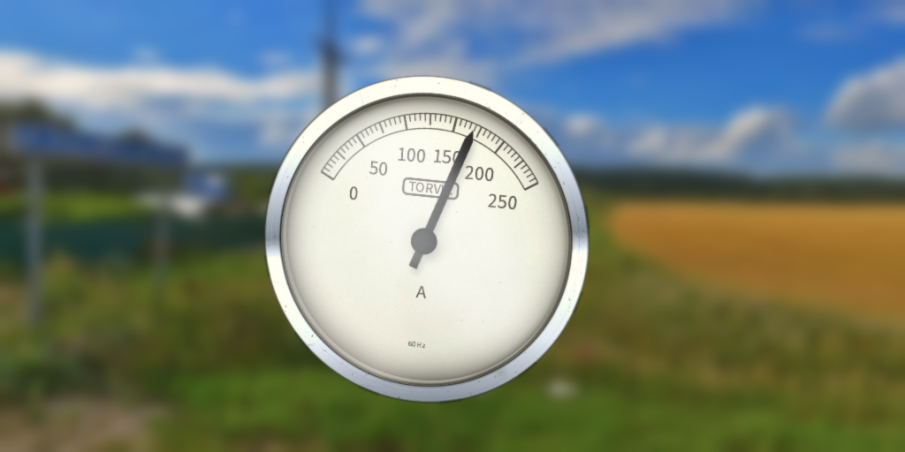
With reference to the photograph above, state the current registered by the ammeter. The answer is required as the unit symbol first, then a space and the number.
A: A 170
